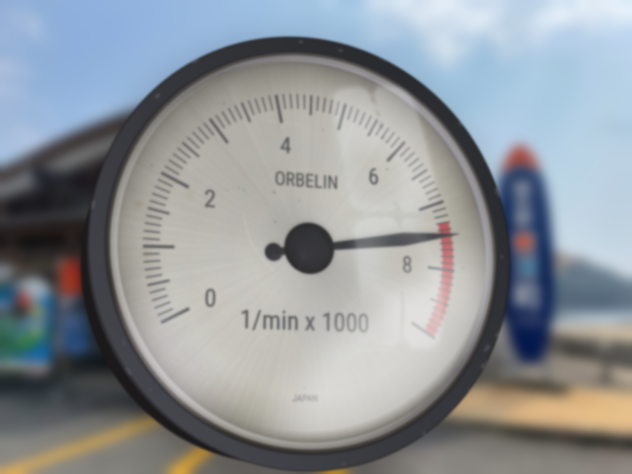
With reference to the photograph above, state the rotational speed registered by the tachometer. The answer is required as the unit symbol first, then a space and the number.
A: rpm 7500
